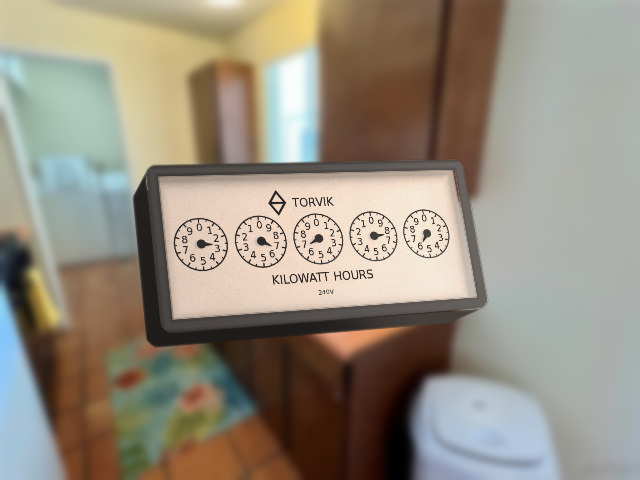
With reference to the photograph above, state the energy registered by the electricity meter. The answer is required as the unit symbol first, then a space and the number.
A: kWh 26676
